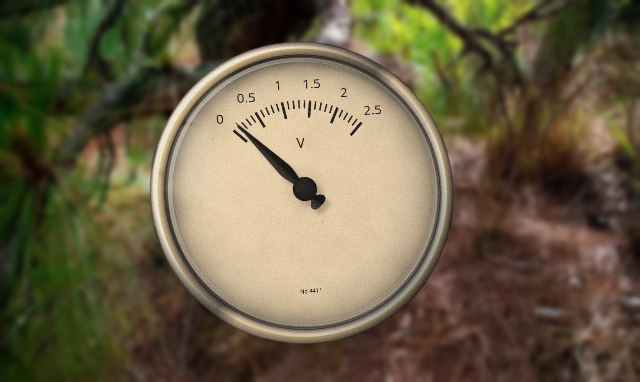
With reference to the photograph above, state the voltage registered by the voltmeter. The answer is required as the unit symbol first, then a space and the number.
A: V 0.1
